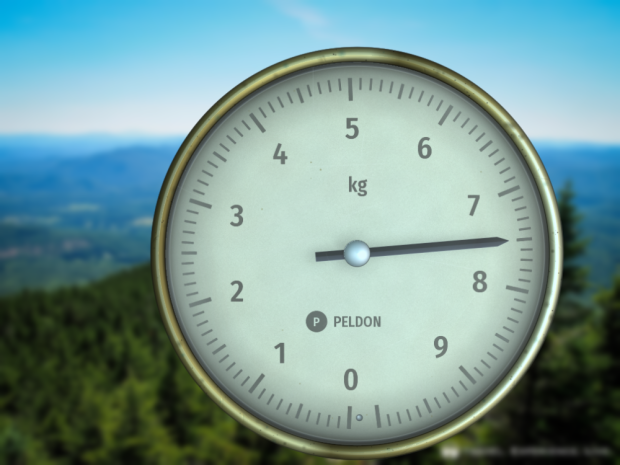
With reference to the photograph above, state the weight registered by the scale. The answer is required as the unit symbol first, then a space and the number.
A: kg 7.5
